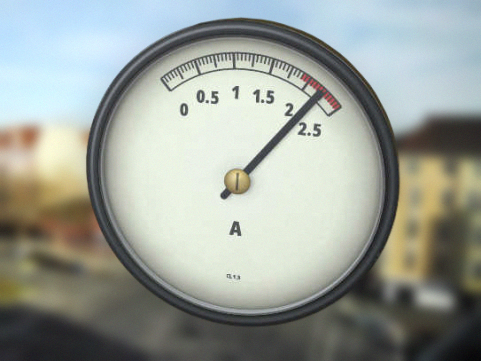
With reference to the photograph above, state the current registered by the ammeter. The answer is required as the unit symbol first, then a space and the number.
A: A 2.2
